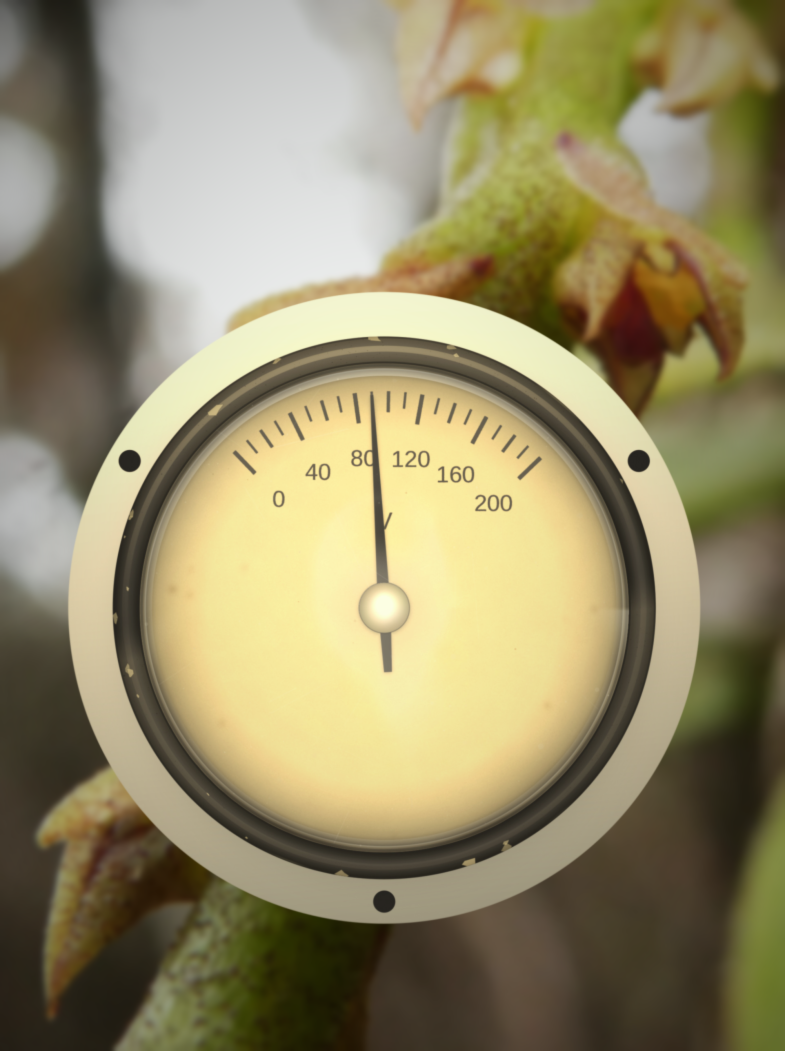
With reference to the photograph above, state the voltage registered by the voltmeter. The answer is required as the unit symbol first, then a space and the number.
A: V 90
